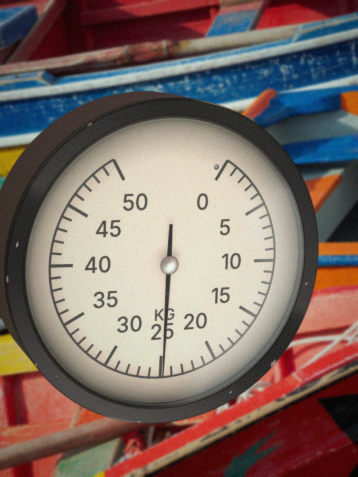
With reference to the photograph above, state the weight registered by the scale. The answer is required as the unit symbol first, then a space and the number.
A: kg 25
